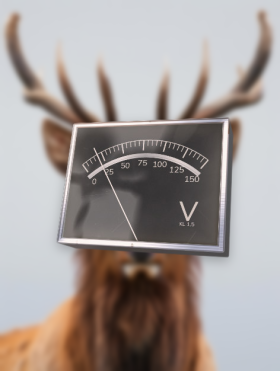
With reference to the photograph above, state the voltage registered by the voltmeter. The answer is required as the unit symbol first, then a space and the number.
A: V 20
